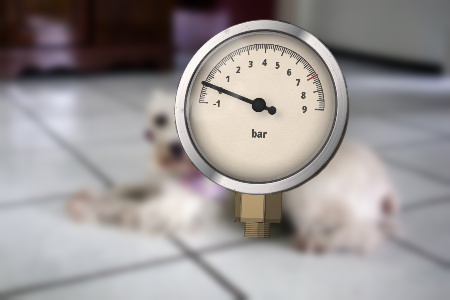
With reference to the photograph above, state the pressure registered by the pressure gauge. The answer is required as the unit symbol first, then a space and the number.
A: bar 0
